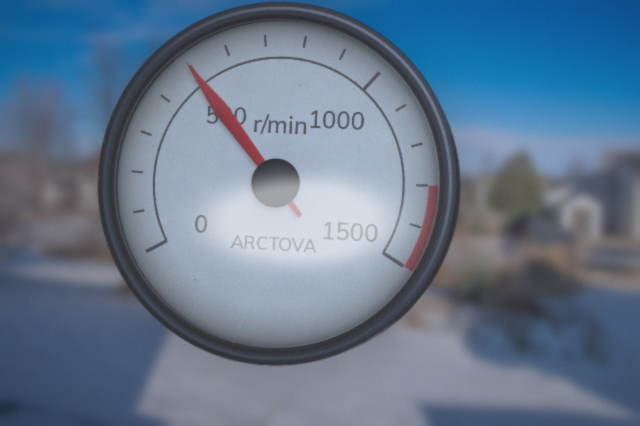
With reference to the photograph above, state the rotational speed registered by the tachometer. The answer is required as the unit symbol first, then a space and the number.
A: rpm 500
